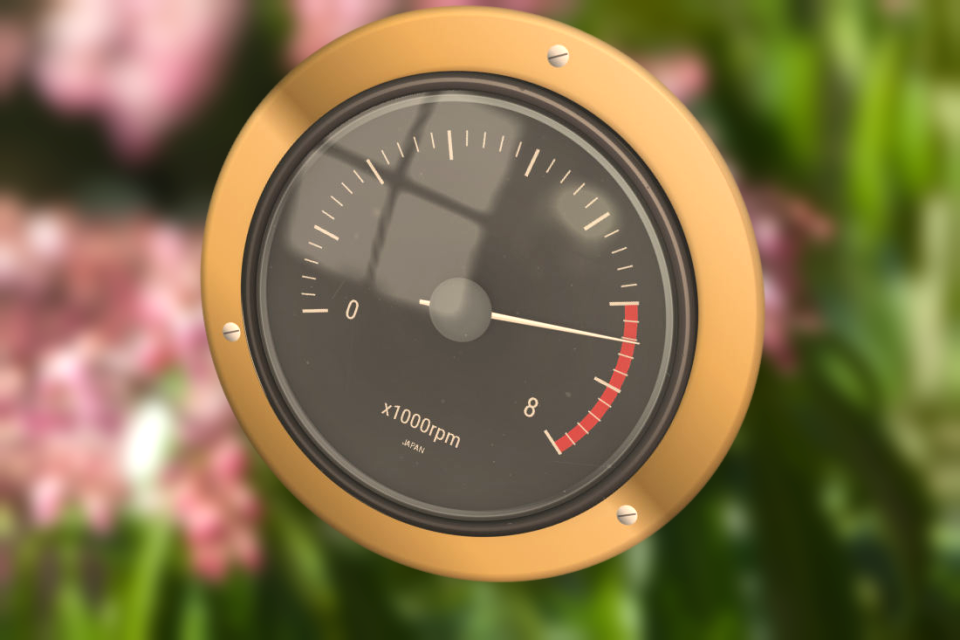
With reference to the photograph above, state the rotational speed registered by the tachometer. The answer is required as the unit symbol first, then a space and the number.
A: rpm 6400
